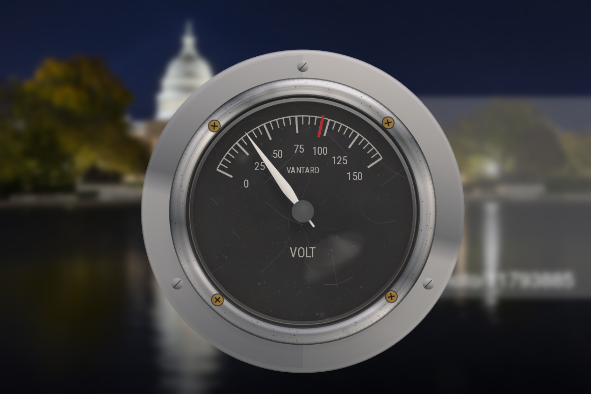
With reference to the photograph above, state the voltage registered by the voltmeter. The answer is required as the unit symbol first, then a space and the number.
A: V 35
